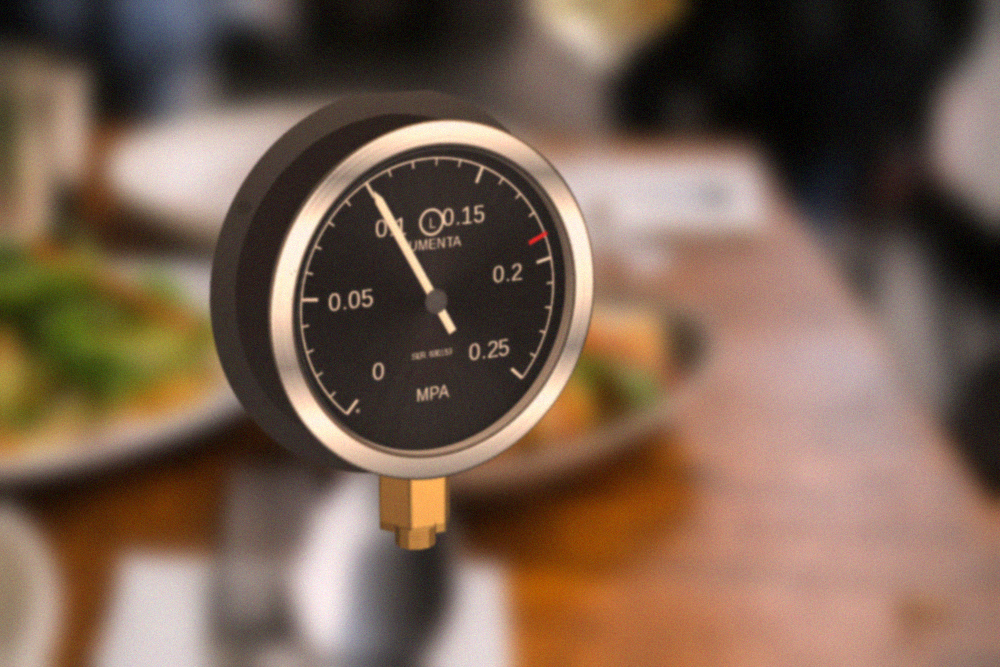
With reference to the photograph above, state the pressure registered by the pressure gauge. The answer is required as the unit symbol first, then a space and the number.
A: MPa 0.1
